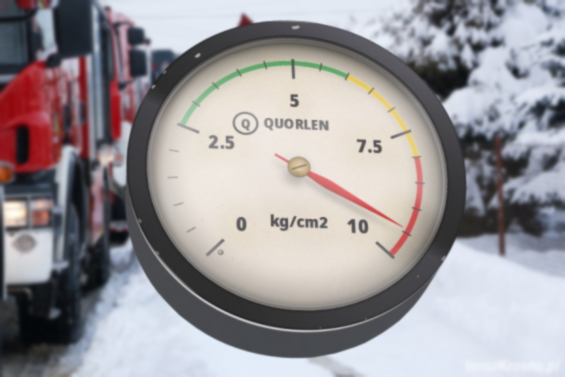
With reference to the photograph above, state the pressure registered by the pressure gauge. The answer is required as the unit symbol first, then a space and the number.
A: kg/cm² 9.5
